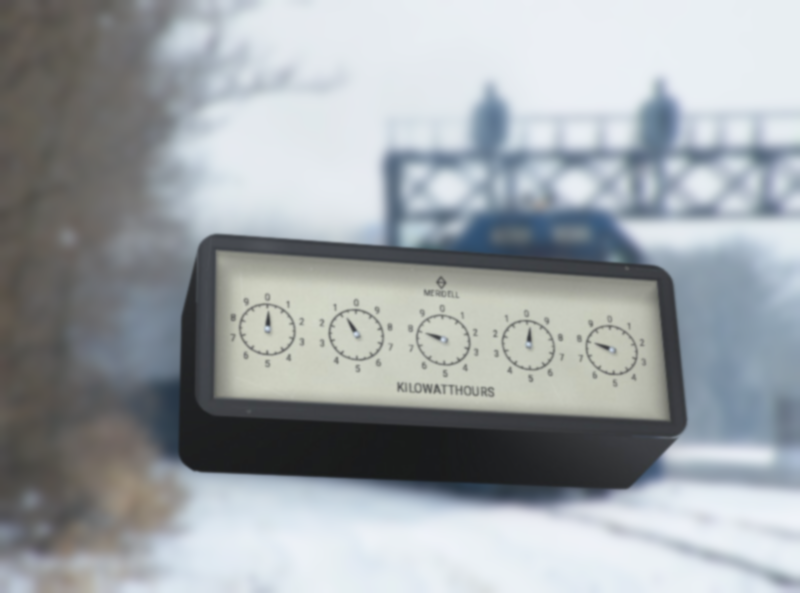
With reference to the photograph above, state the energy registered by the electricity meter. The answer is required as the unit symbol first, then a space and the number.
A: kWh 798
